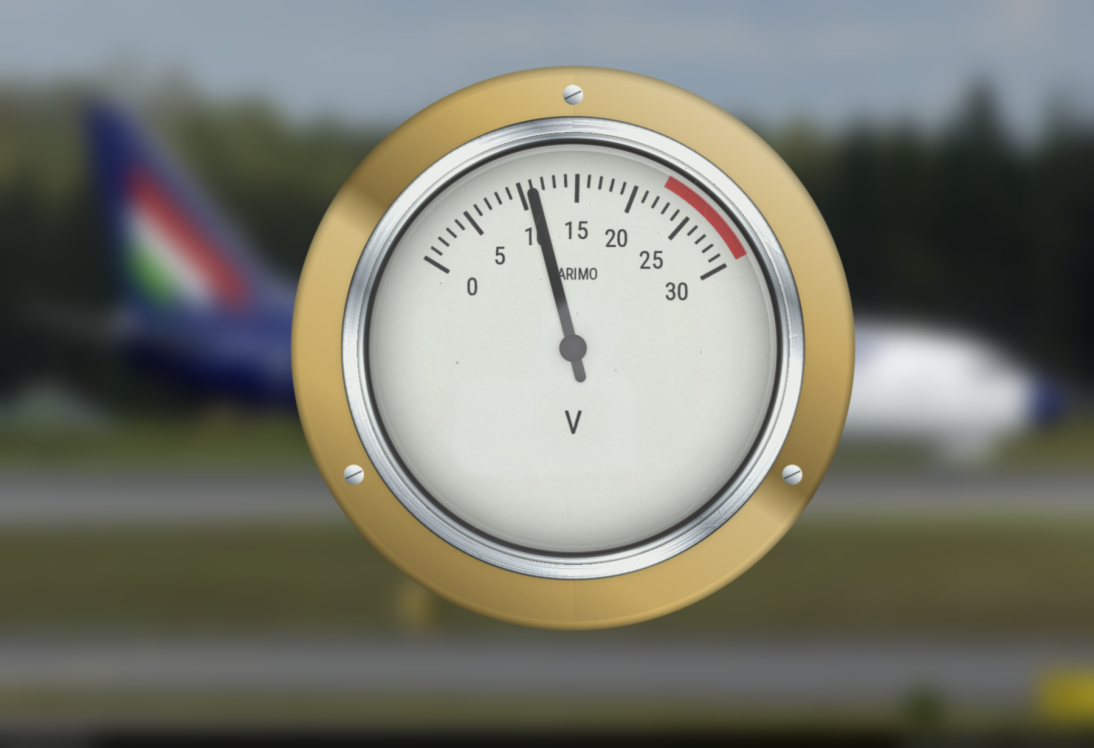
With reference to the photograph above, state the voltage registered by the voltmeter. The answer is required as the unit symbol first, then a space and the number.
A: V 11
